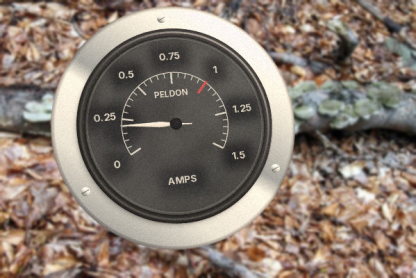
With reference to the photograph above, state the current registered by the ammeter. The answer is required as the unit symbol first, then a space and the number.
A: A 0.2
